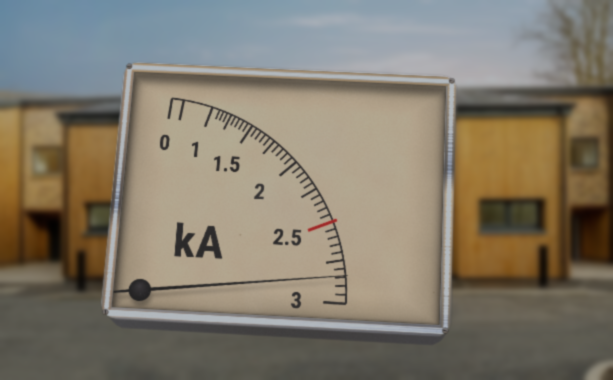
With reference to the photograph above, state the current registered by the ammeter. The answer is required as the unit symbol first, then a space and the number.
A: kA 2.85
